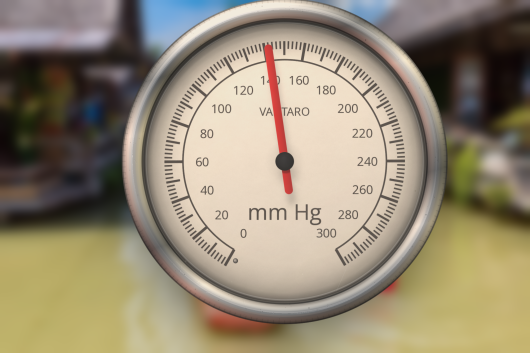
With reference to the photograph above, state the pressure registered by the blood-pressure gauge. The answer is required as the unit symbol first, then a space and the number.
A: mmHg 142
